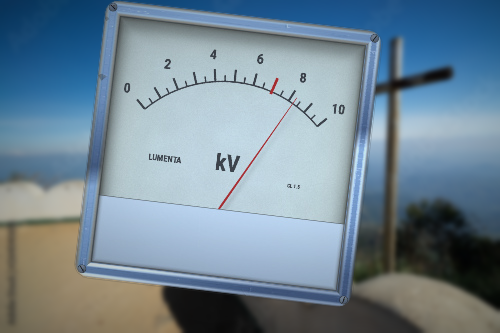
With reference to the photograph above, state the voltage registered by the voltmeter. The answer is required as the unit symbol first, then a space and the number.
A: kV 8.25
